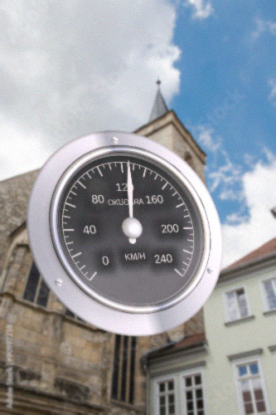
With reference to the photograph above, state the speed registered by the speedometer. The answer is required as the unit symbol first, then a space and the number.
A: km/h 125
